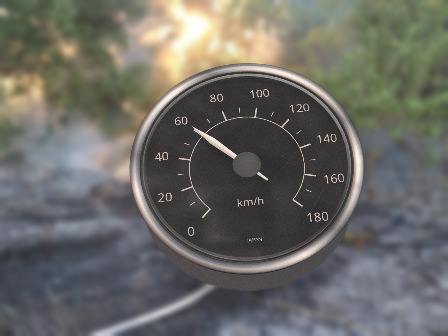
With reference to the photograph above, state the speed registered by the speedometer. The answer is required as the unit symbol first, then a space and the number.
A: km/h 60
